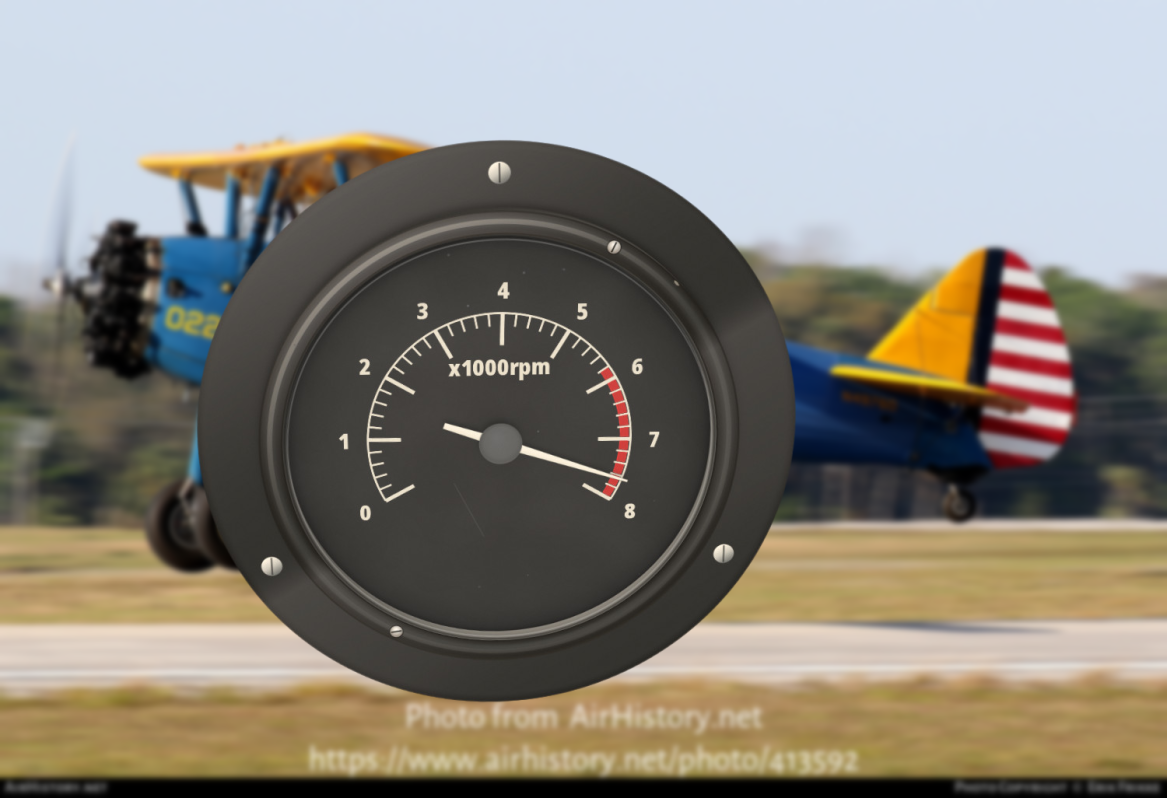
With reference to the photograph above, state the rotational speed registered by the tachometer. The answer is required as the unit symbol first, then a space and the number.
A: rpm 7600
